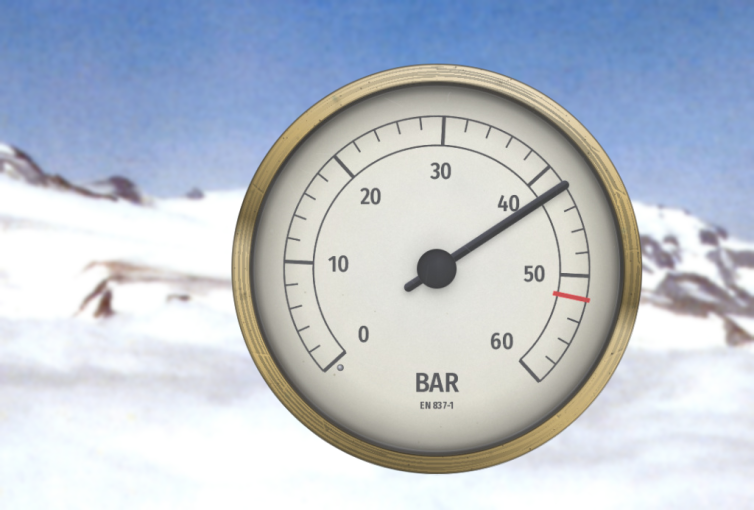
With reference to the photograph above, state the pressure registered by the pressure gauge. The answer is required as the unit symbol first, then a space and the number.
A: bar 42
